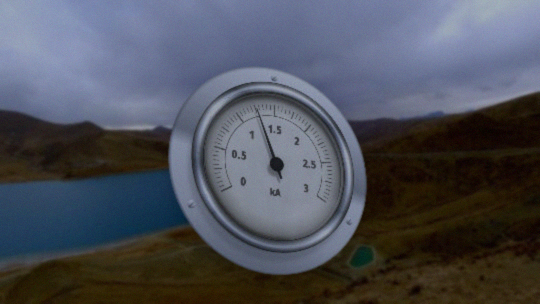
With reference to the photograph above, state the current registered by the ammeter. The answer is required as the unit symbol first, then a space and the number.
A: kA 1.25
